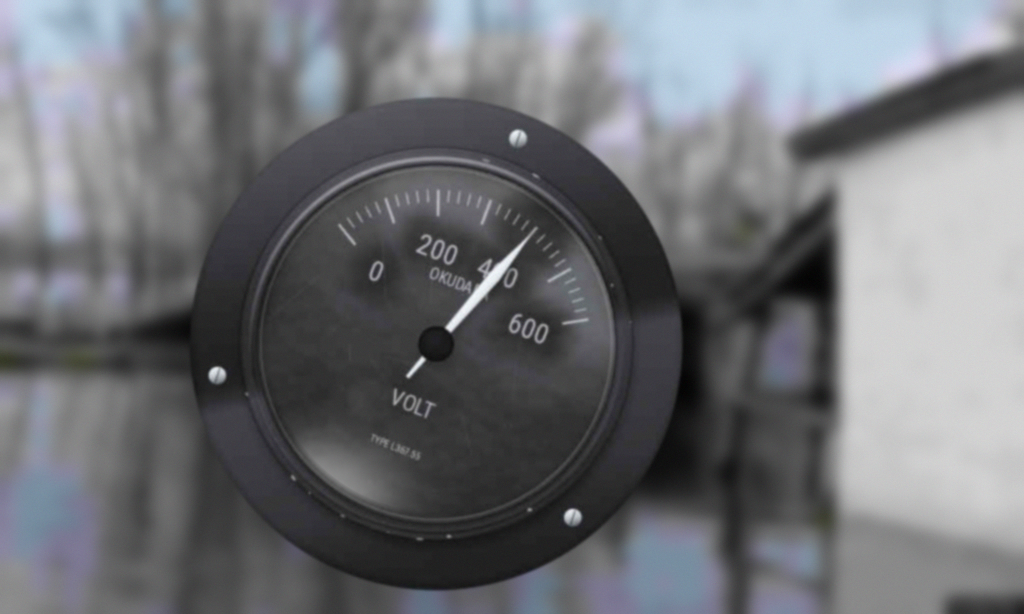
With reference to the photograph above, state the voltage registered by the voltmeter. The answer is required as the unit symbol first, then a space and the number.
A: V 400
